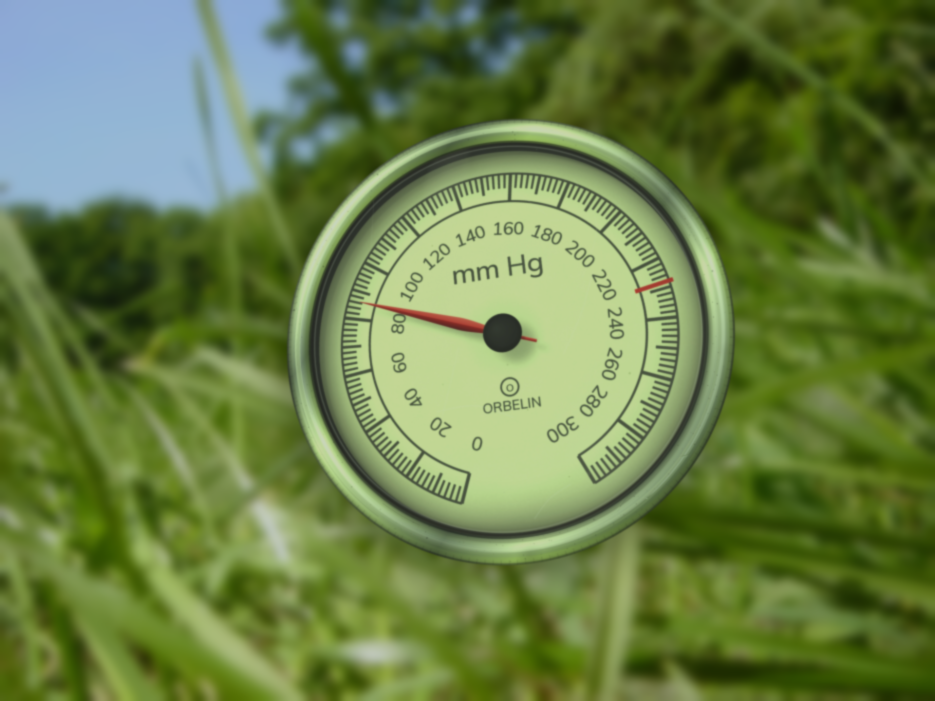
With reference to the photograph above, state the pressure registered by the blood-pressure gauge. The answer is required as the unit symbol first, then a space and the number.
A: mmHg 86
